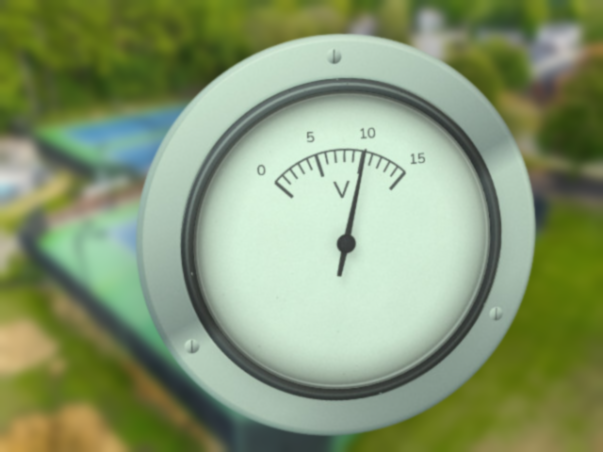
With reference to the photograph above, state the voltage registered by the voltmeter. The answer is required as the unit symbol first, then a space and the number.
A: V 10
